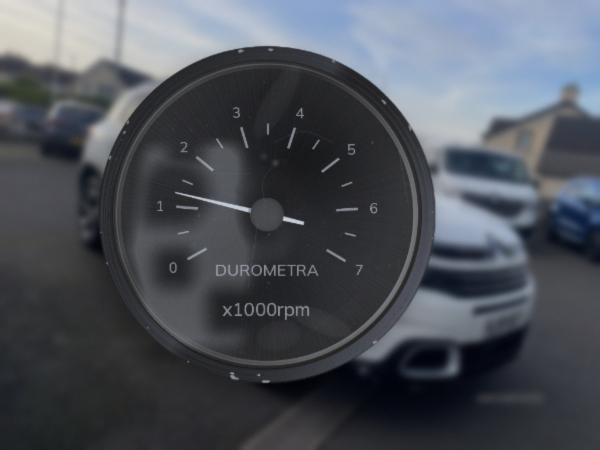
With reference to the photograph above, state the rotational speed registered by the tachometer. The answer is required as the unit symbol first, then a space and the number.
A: rpm 1250
